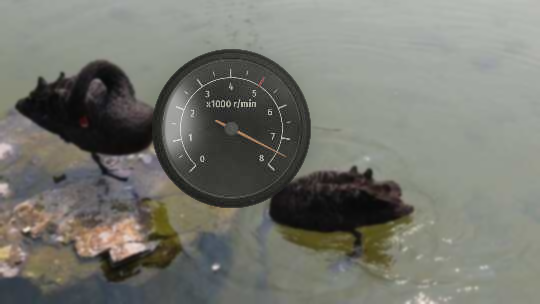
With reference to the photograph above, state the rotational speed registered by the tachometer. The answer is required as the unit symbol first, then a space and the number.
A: rpm 7500
